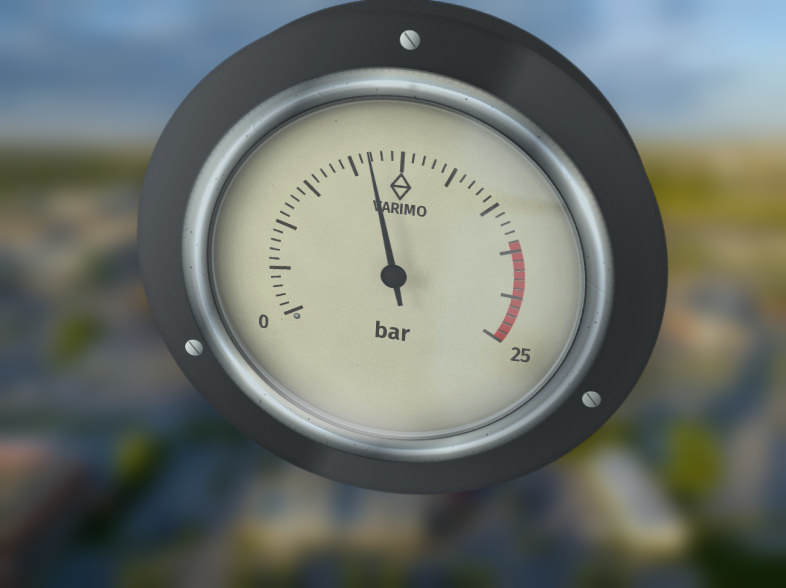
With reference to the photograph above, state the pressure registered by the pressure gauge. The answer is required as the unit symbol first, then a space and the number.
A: bar 11
